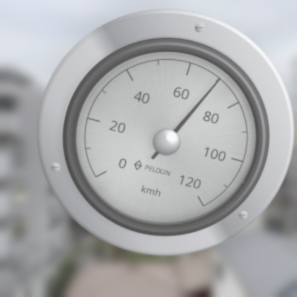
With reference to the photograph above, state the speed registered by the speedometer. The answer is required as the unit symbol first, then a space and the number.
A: km/h 70
